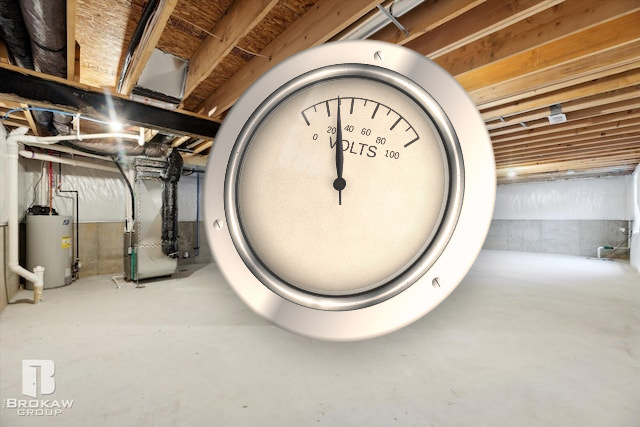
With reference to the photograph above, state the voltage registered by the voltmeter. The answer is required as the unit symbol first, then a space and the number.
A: V 30
